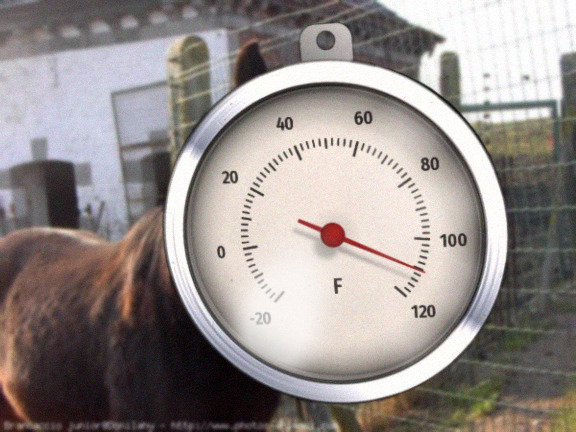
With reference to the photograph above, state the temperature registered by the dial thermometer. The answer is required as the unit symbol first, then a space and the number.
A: °F 110
